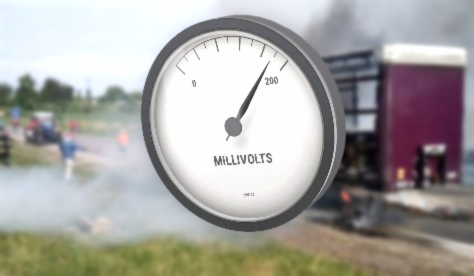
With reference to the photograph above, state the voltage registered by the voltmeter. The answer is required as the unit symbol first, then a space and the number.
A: mV 180
